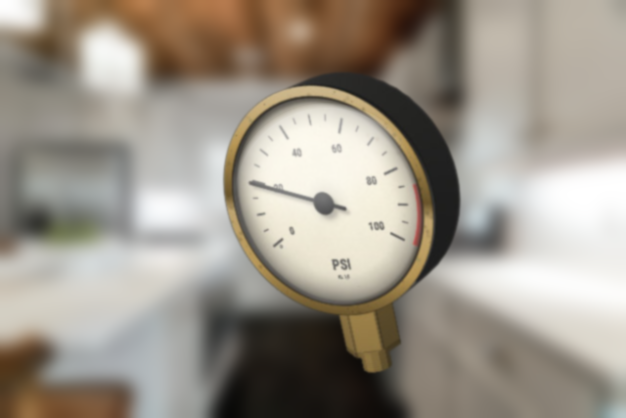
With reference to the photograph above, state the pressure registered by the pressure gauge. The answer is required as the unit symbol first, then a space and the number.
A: psi 20
